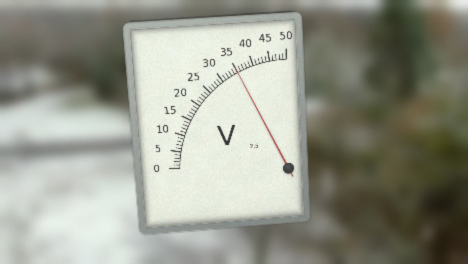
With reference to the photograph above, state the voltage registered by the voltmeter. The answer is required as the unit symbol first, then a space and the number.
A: V 35
